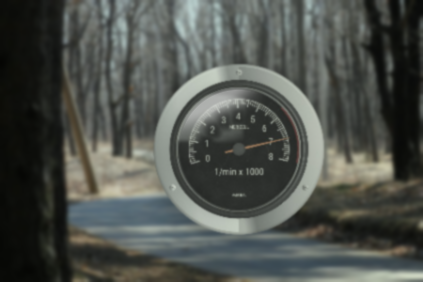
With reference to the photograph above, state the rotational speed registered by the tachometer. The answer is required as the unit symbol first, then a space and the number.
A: rpm 7000
